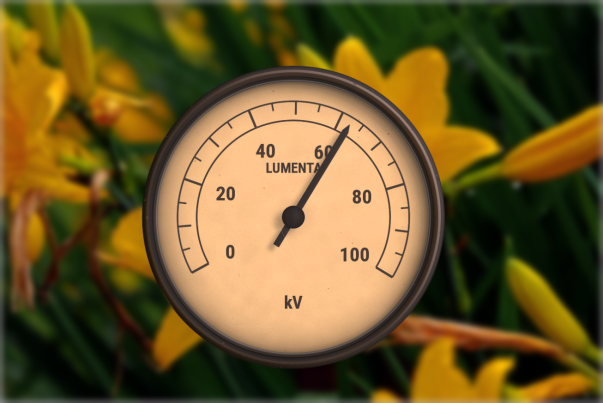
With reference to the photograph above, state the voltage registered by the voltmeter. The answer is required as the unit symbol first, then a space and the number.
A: kV 62.5
